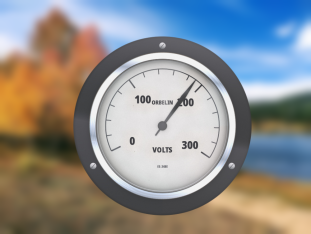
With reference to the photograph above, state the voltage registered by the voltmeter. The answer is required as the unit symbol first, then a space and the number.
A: V 190
